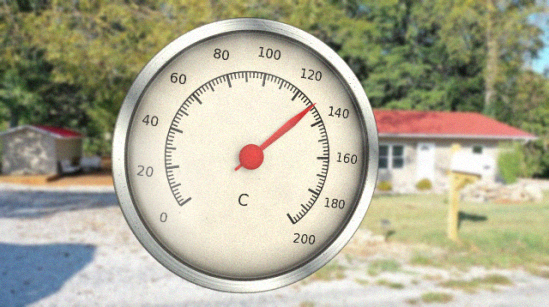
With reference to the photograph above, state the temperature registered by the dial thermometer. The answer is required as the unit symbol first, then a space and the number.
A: °C 130
